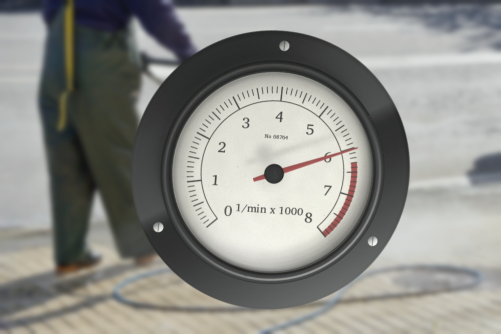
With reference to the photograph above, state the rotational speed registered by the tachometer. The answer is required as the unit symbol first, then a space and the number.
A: rpm 6000
